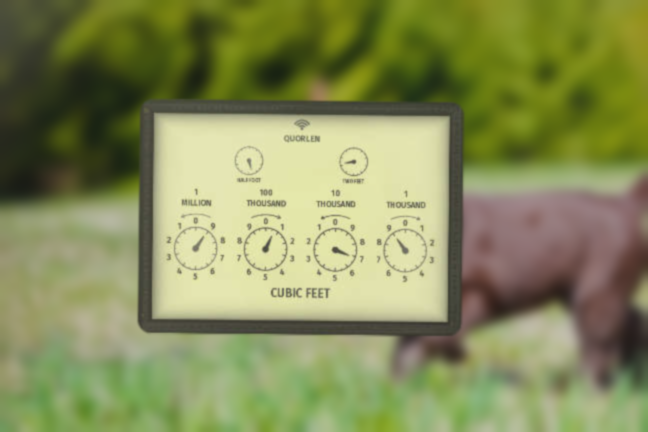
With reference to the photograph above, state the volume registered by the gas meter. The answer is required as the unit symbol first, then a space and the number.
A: ft³ 906900
